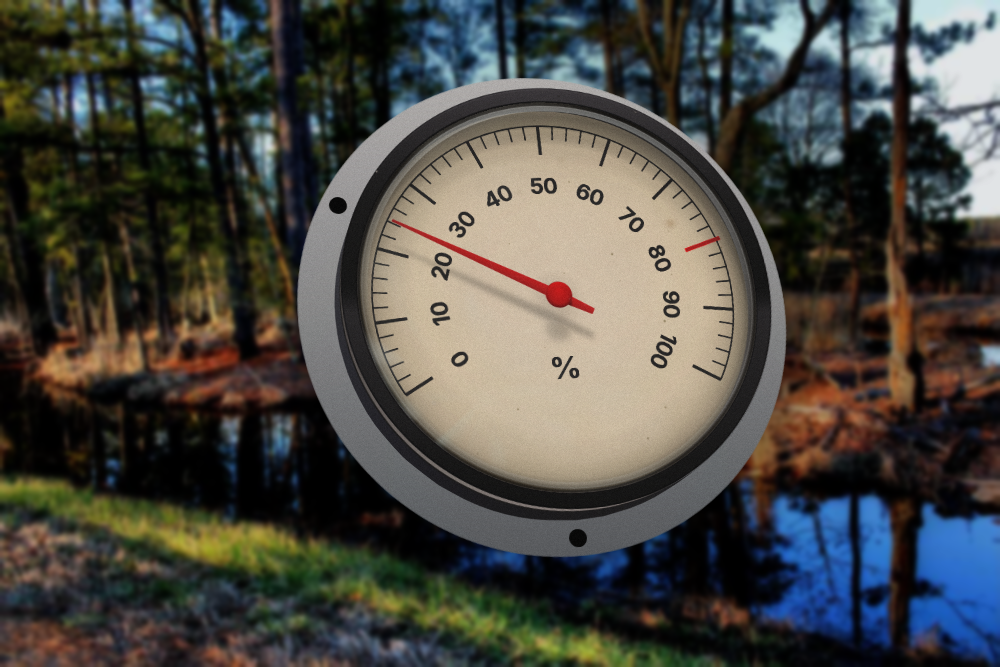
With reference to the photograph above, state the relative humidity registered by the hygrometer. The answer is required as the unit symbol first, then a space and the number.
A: % 24
